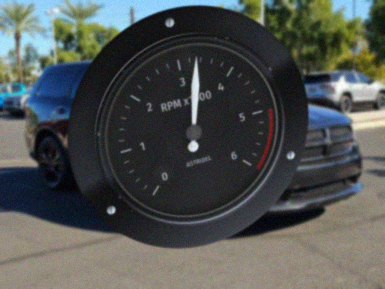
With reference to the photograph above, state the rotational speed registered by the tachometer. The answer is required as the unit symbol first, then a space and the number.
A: rpm 3300
